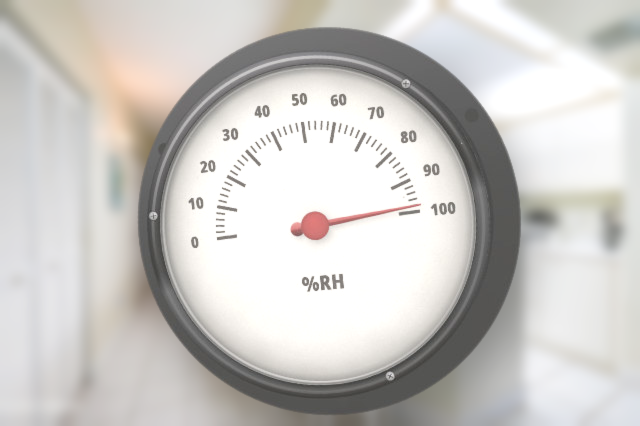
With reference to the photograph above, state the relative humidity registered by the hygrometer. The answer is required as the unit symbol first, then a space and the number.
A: % 98
